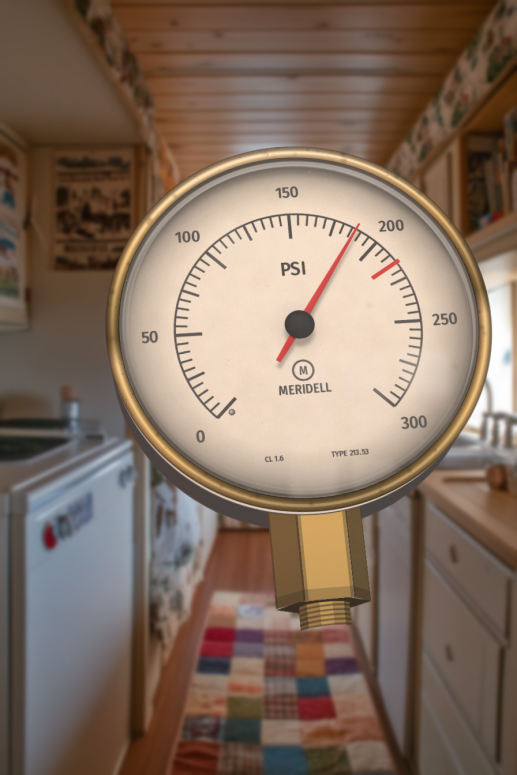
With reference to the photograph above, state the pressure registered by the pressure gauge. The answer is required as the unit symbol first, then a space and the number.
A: psi 187.5
